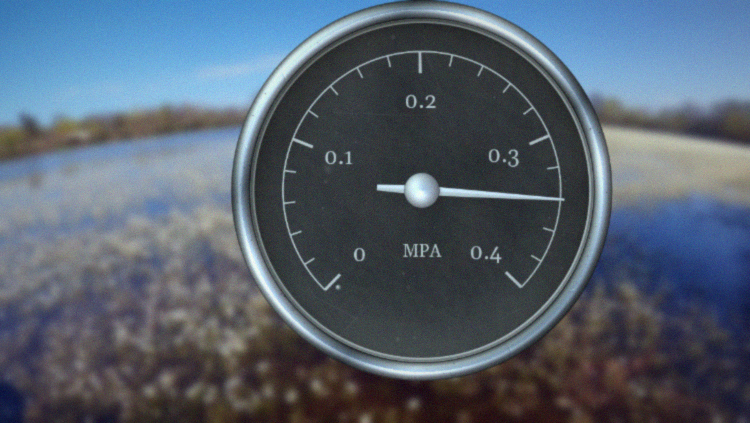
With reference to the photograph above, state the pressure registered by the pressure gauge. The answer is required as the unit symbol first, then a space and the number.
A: MPa 0.34
